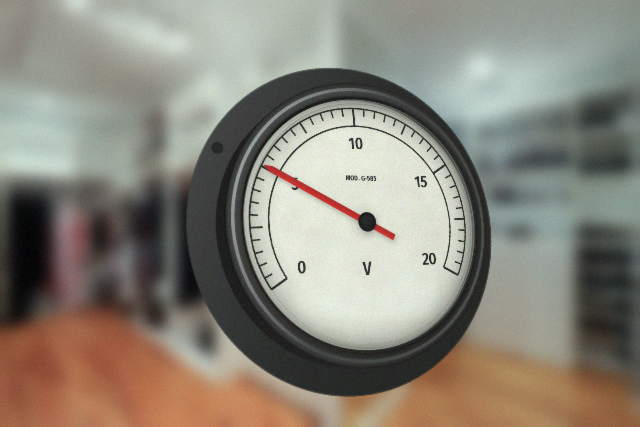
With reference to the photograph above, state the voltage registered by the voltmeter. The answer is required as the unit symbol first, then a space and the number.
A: V 5
